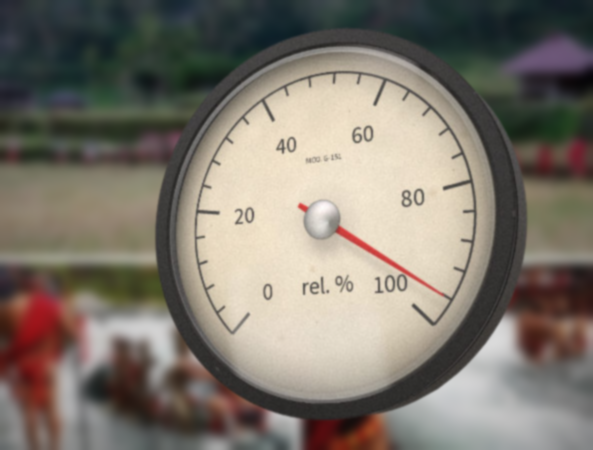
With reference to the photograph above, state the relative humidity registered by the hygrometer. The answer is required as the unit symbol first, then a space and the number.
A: % 96
